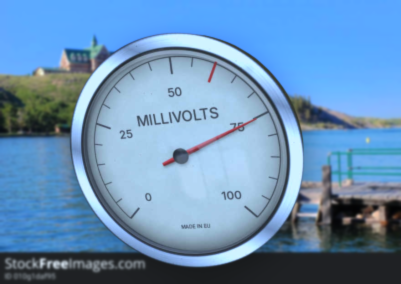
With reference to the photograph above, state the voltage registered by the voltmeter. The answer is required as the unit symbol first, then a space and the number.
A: mV 75
